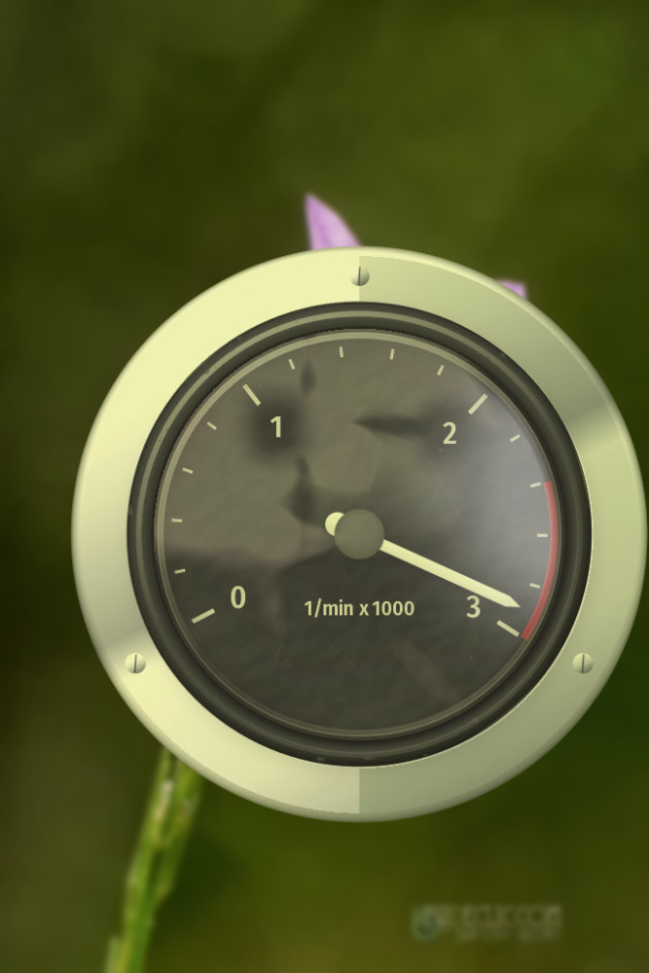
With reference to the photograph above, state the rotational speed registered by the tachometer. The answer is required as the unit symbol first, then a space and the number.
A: rpm 2900
